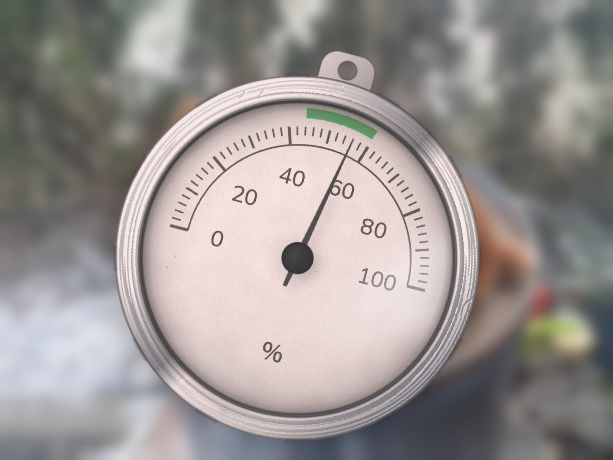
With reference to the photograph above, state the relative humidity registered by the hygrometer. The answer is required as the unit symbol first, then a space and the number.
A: % 56
